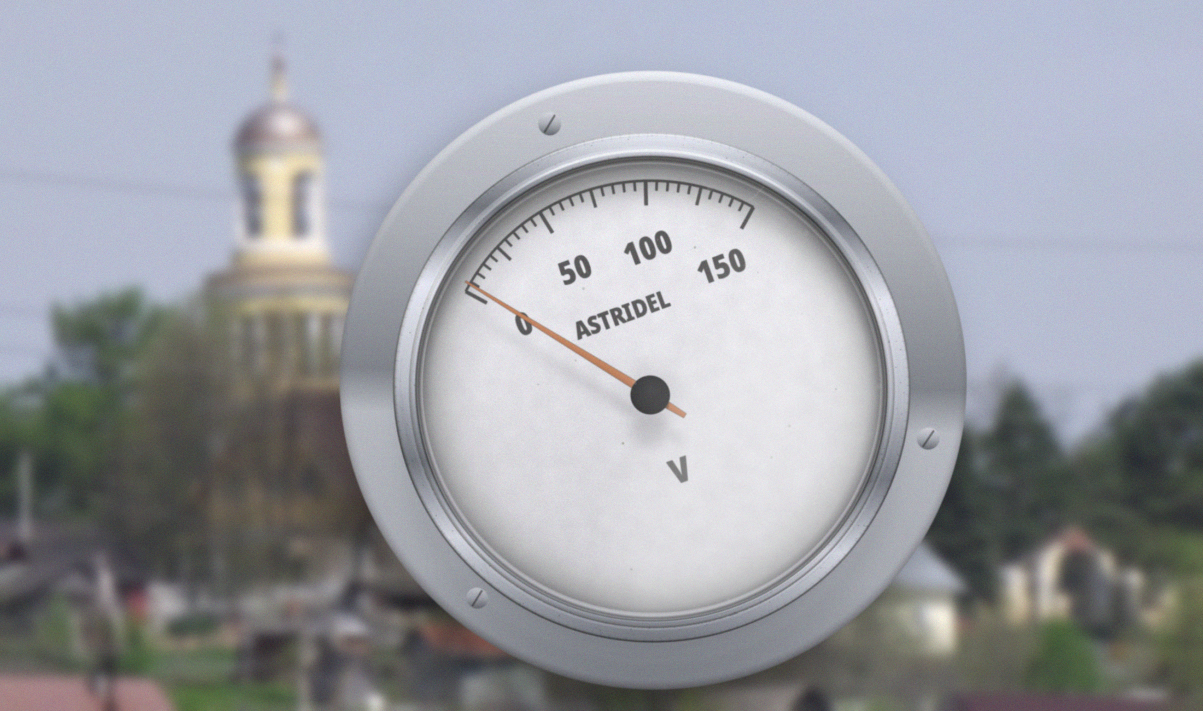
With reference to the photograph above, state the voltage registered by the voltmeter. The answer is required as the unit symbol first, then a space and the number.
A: V 5
